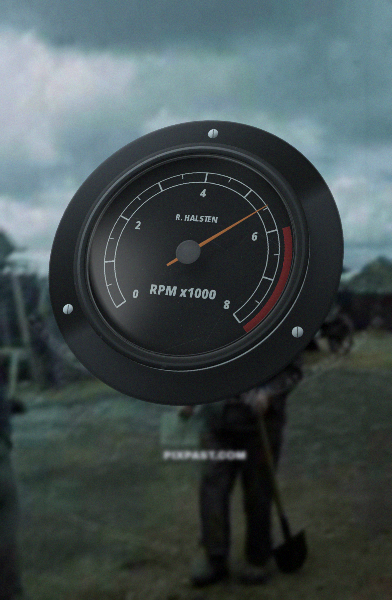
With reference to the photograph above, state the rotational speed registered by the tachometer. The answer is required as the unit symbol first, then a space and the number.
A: rpm 5500
